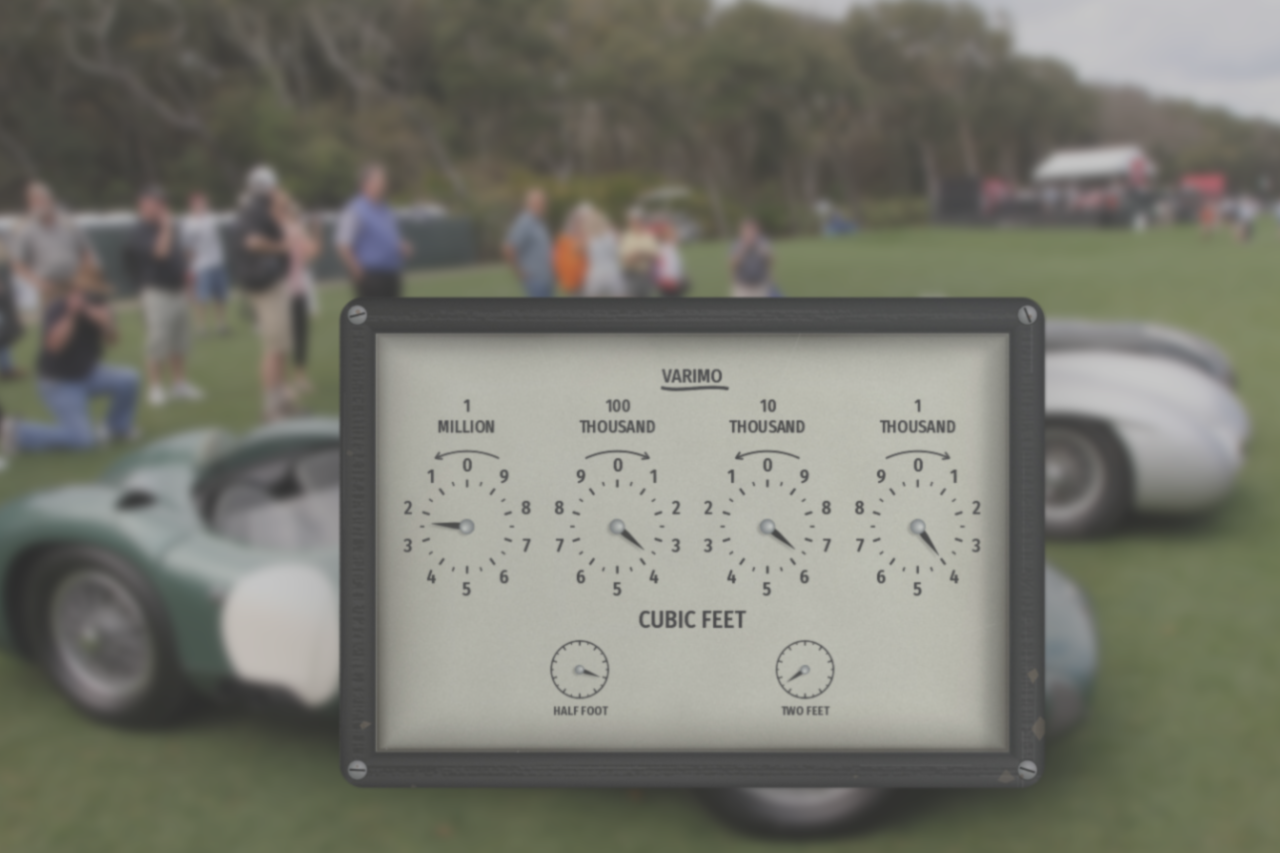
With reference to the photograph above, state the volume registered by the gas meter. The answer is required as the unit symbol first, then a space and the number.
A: ft³ 236400
